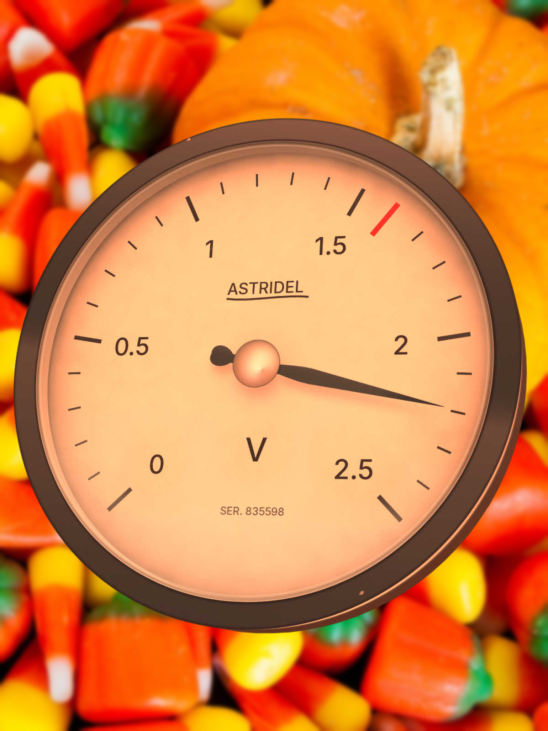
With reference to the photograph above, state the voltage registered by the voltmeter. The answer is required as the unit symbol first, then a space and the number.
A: V 2.2
